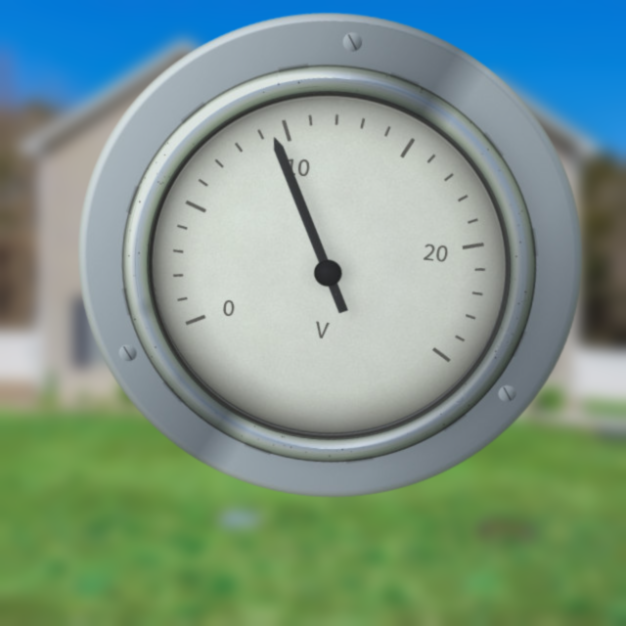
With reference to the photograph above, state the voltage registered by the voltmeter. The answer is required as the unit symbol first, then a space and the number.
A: V 9.5
